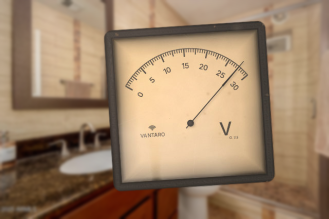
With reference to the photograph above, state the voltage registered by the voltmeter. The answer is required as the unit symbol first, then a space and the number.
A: V 27.5
